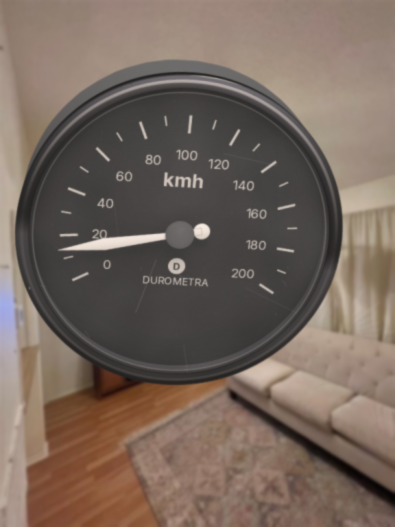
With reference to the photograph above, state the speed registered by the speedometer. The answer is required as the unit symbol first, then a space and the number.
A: km/h 15
